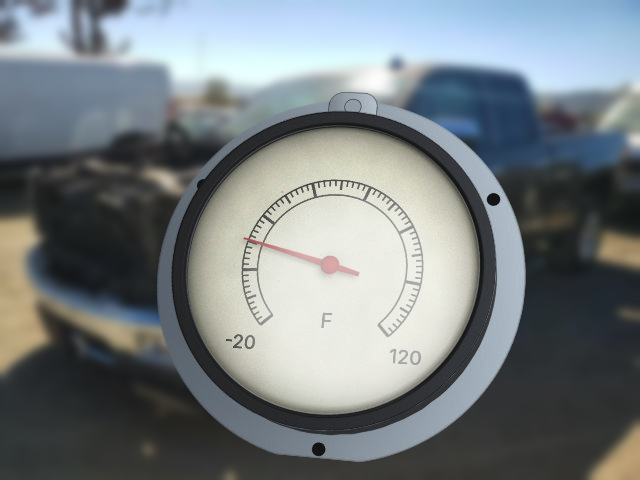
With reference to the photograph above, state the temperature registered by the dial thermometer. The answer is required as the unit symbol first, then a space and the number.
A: °F 10
